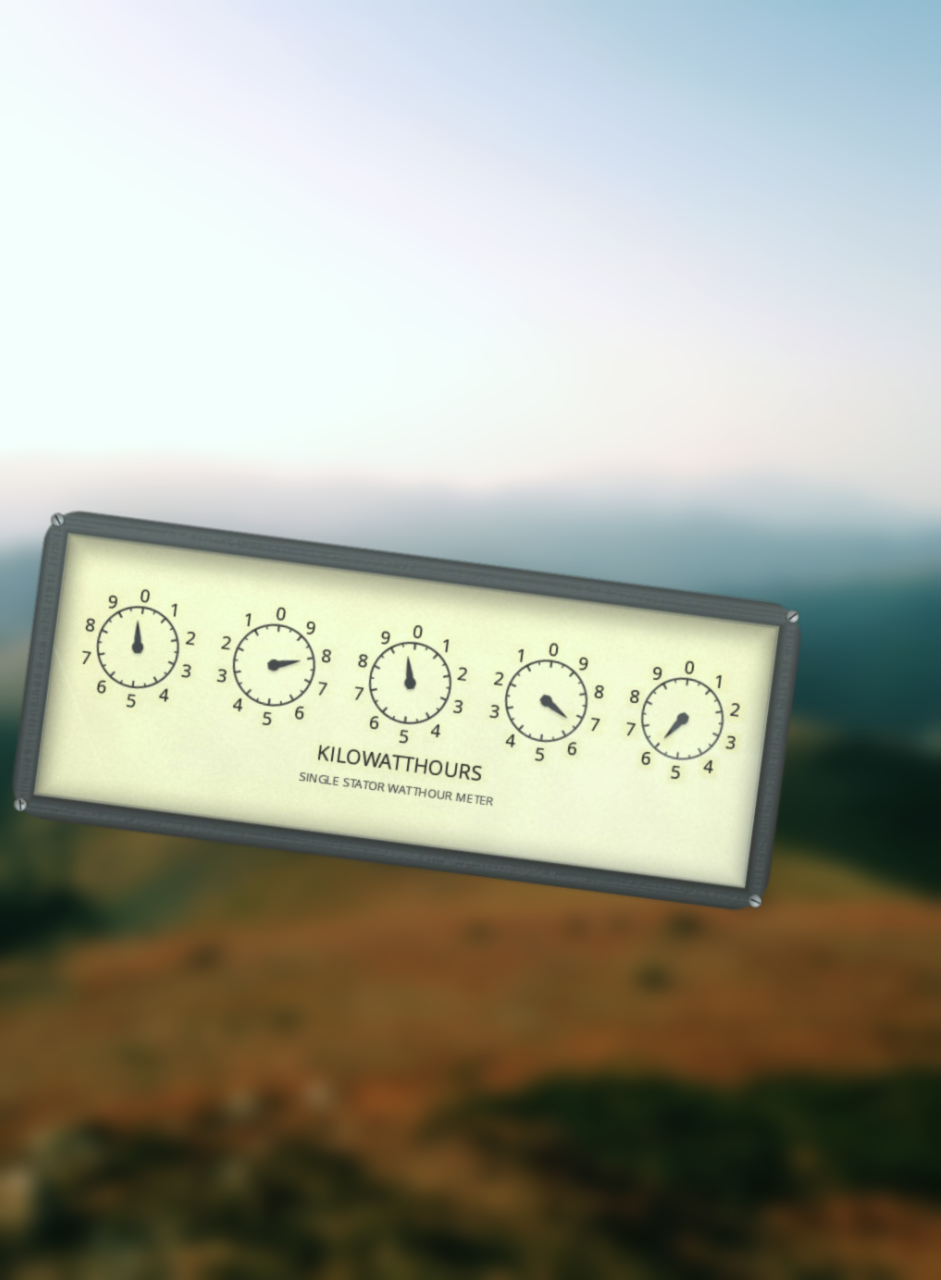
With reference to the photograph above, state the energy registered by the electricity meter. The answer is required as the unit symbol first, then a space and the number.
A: kWh 97966
